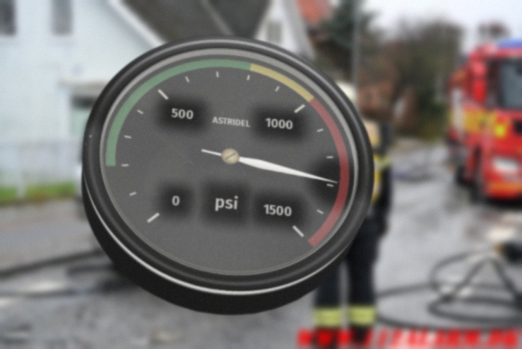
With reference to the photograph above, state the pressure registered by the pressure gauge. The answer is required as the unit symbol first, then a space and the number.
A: psi 1300
